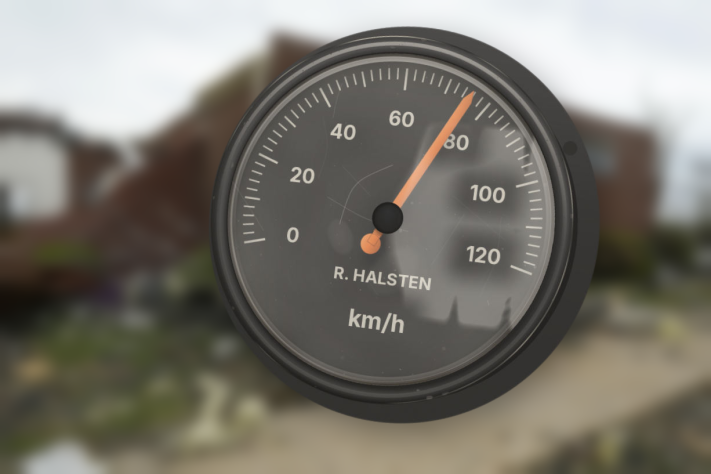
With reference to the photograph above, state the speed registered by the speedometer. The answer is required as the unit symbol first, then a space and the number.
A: km/h 76
